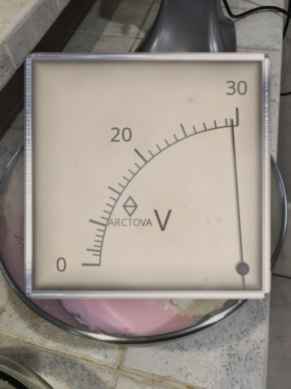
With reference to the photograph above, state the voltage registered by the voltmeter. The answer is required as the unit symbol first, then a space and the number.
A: V 29.5
